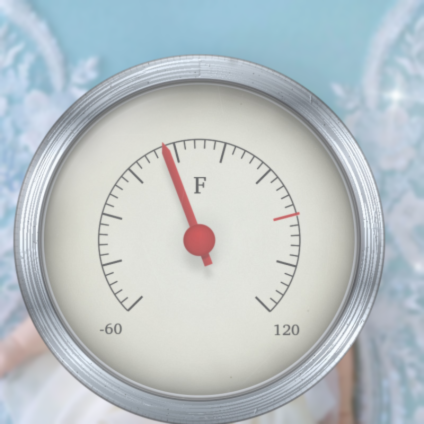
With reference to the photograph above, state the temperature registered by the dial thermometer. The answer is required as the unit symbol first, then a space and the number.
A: °F 16
